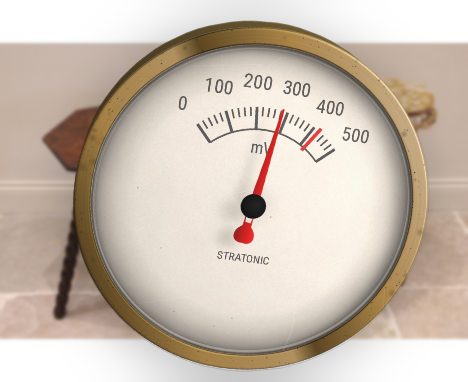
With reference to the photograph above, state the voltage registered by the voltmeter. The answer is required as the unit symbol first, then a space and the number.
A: mV 280
